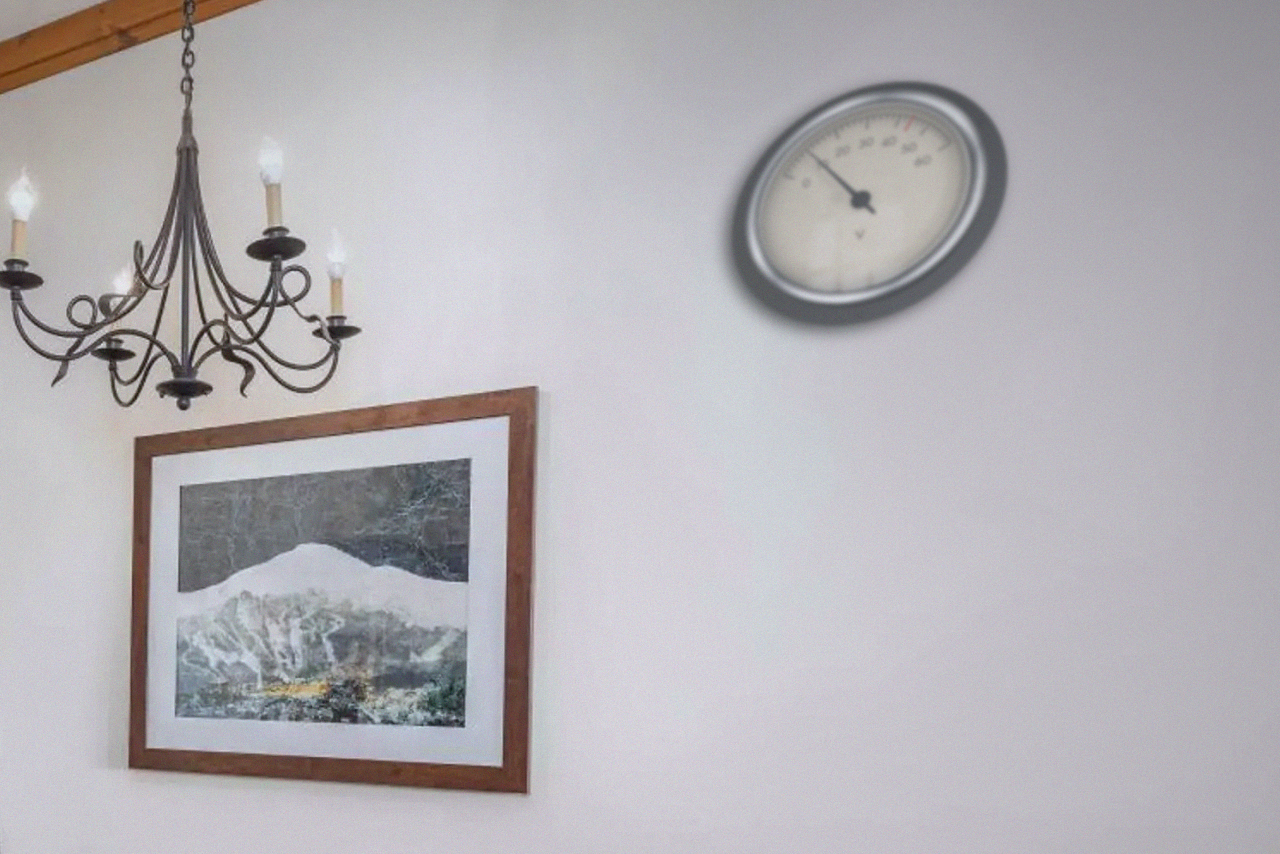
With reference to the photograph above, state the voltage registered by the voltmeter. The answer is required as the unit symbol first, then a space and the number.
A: V 10
